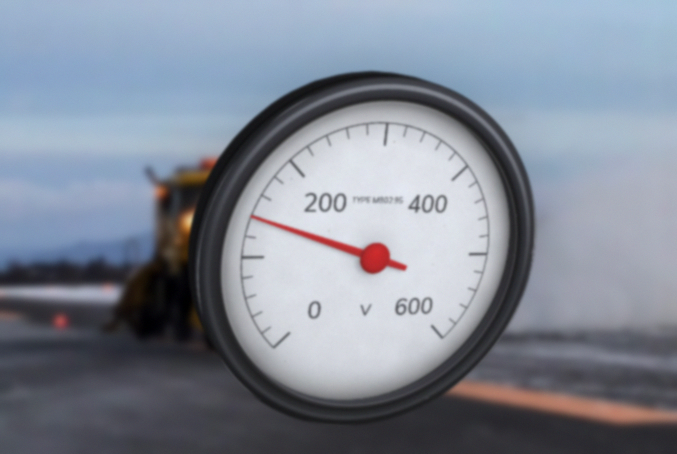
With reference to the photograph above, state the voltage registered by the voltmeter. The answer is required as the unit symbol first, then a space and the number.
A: V 140
